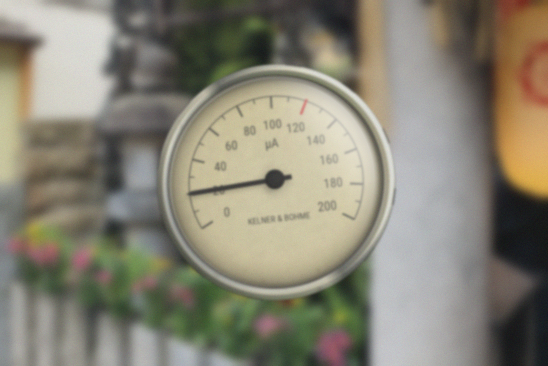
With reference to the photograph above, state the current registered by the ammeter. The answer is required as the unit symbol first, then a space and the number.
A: µA 20
